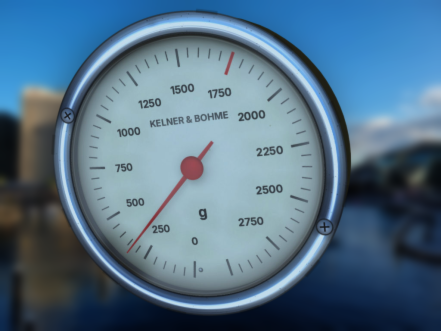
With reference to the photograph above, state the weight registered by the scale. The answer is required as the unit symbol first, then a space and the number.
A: g 325
